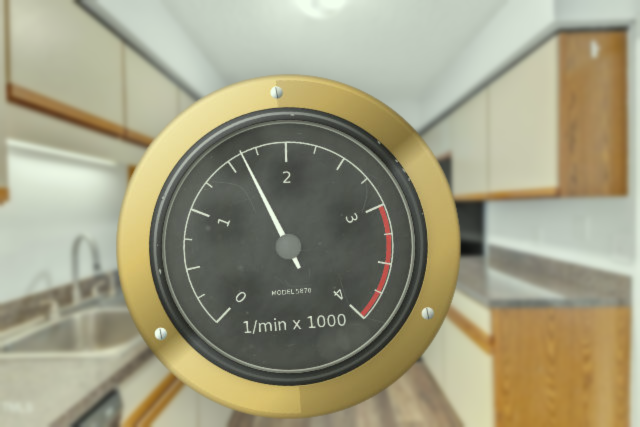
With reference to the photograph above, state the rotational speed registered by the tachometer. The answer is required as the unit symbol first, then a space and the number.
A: rpm 1625
